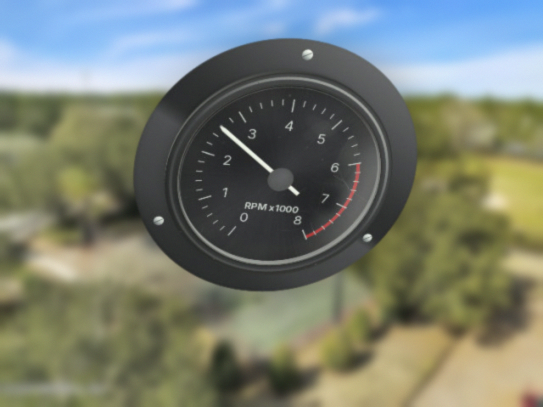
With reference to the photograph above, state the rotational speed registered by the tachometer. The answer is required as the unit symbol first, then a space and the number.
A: rpm 2600
